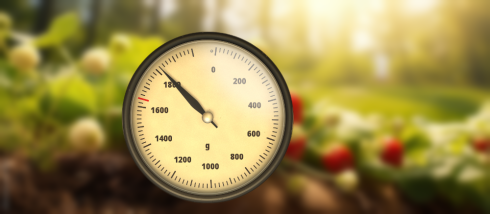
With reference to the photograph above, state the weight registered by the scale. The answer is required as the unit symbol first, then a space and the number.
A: g 1820
